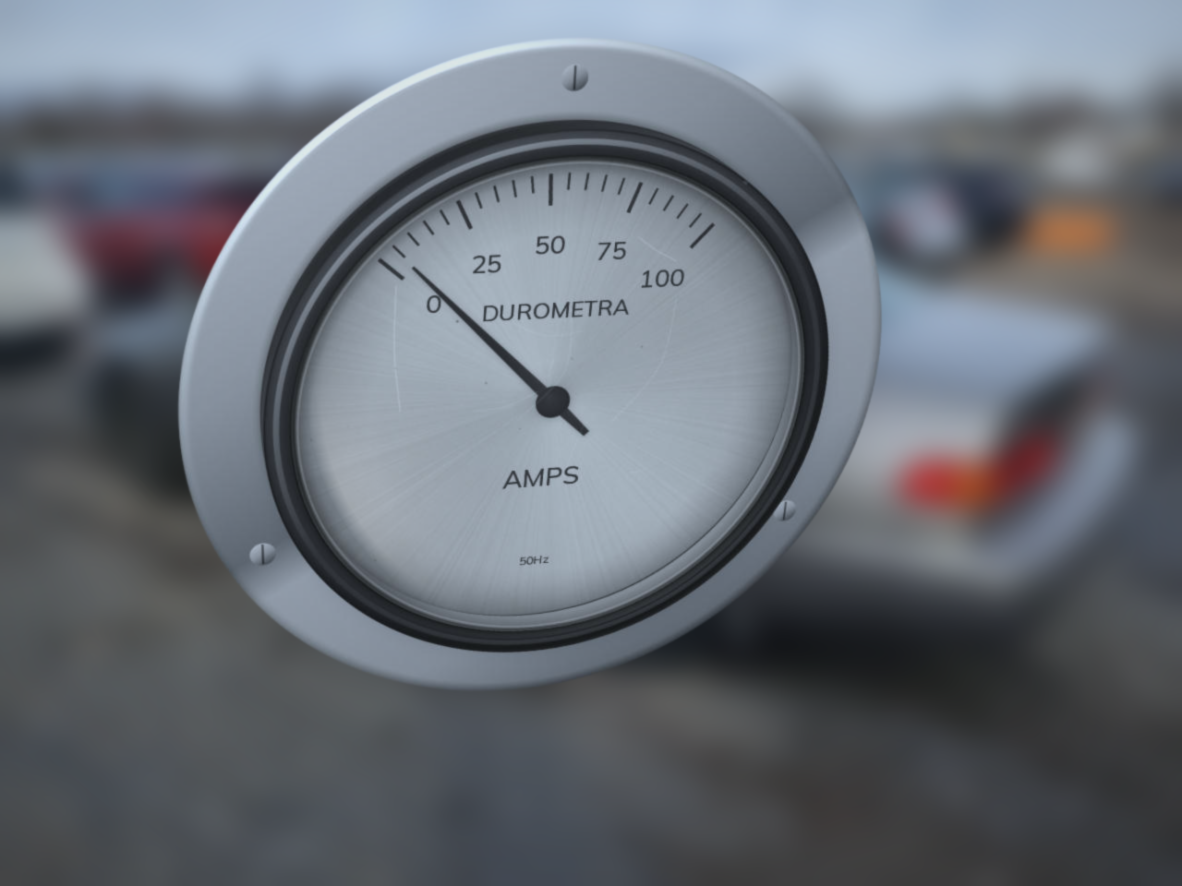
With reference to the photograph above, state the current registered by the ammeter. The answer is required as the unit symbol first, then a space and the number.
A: A 5
